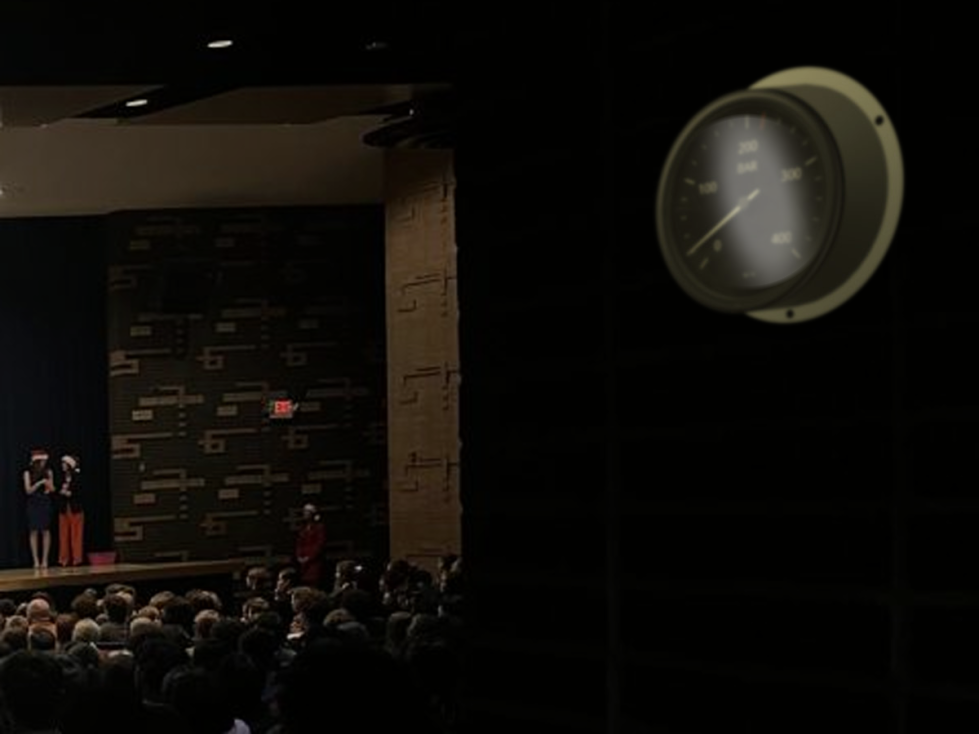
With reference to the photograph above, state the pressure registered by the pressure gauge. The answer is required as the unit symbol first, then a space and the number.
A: bar 20
